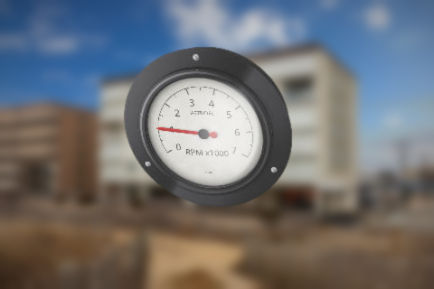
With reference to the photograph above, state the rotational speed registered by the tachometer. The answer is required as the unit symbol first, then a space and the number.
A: rpm 1000
